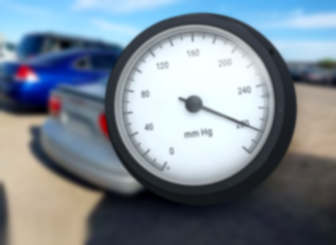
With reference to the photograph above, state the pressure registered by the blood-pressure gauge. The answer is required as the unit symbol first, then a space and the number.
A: mmHg 280
